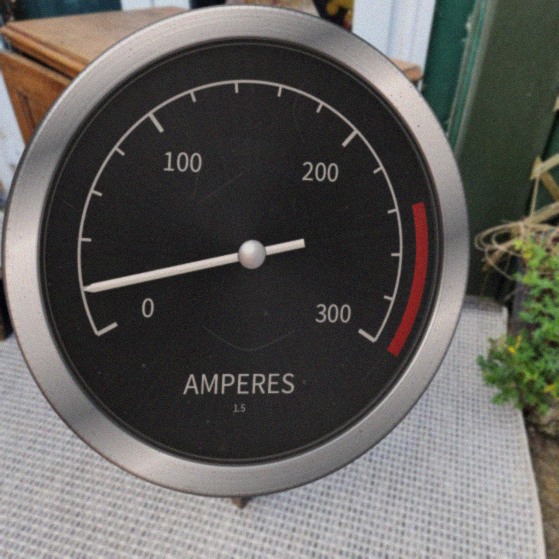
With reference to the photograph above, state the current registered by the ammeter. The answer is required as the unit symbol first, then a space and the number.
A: A 20
